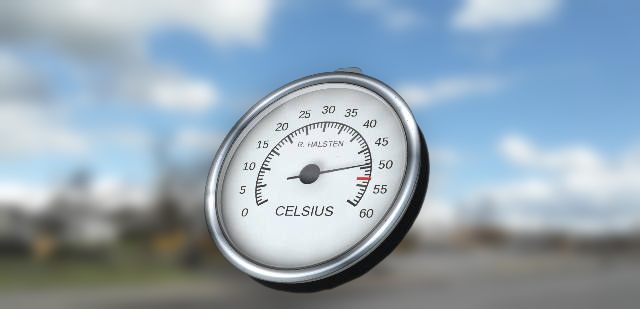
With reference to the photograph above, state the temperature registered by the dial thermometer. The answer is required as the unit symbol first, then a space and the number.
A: °C 50
